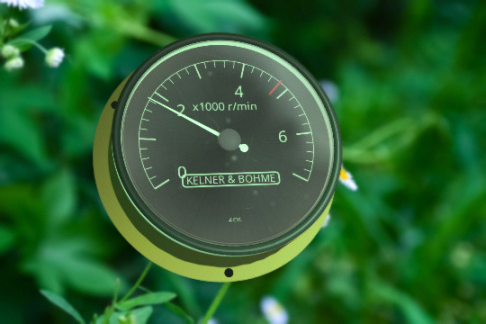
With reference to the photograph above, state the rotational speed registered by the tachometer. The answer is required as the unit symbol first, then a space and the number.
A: rpm 1800
